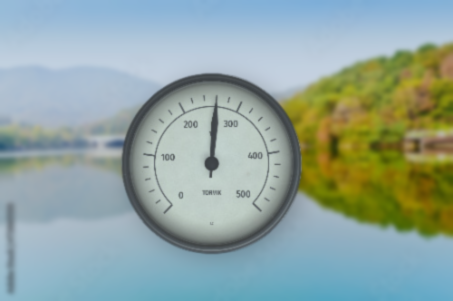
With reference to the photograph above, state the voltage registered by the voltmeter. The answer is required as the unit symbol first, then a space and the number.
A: V 260
